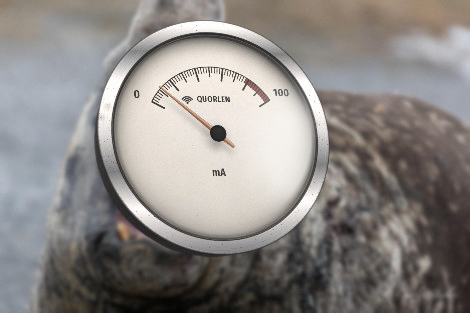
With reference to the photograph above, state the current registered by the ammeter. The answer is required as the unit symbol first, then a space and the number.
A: mA 10
